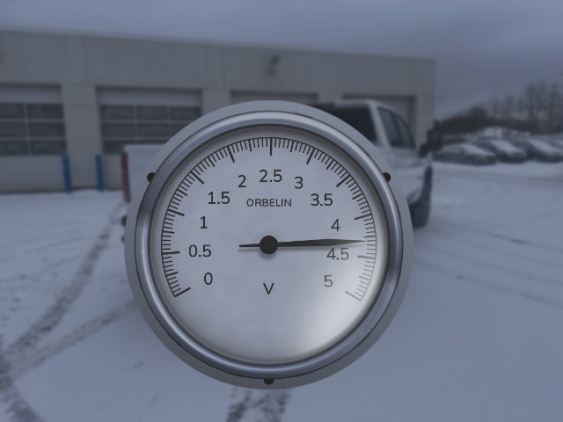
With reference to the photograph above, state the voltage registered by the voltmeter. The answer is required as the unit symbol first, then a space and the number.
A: V 4.3
